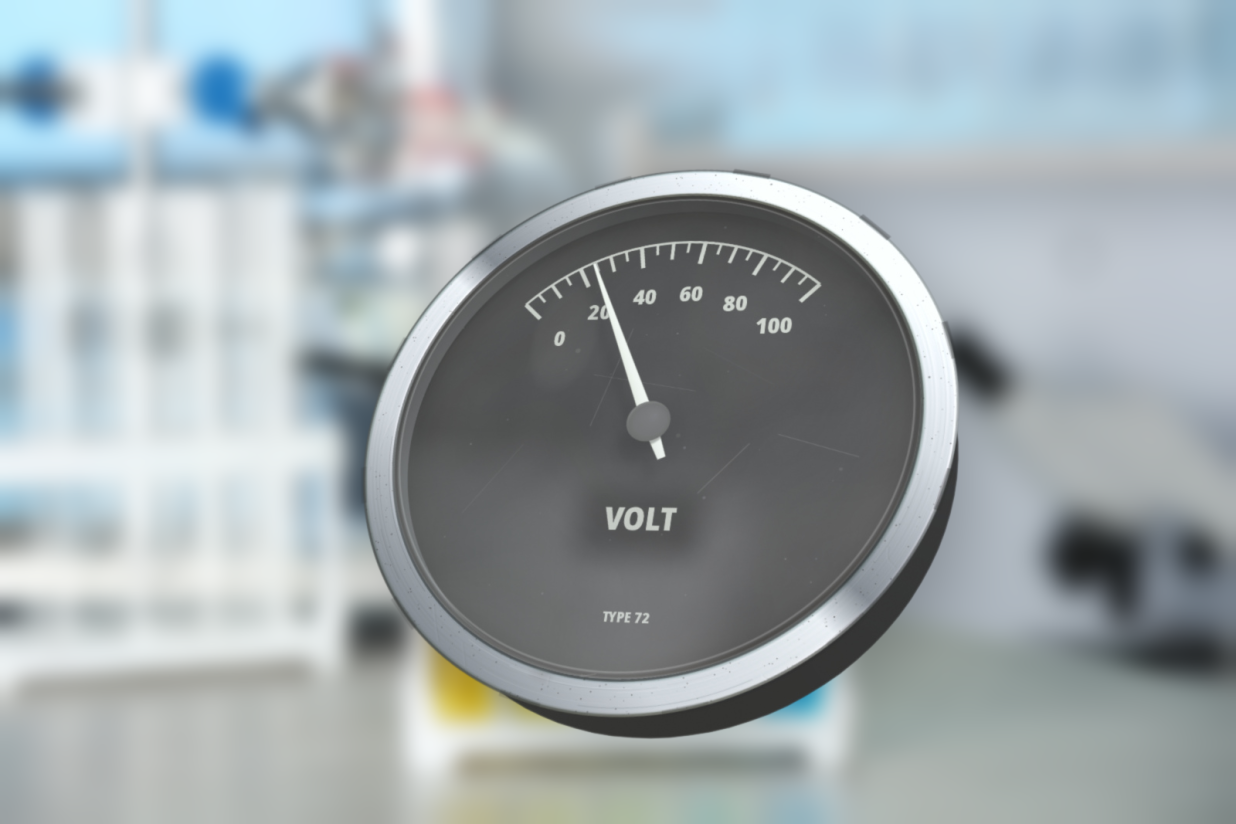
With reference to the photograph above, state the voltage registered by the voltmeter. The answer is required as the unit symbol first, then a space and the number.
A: V 25
